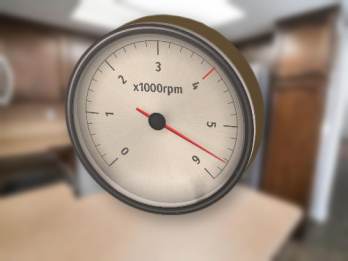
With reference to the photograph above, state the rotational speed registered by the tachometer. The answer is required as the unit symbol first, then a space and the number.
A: rpm 5600
